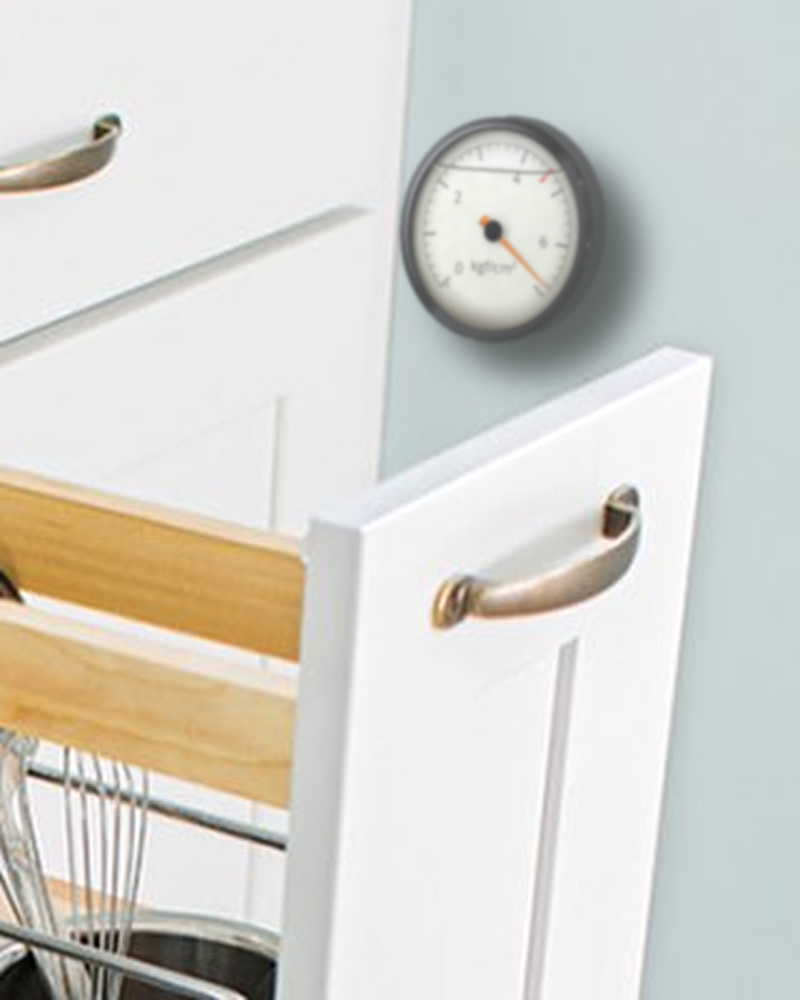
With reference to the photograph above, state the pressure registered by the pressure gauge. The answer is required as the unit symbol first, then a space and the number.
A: kg/cm² 6.8
